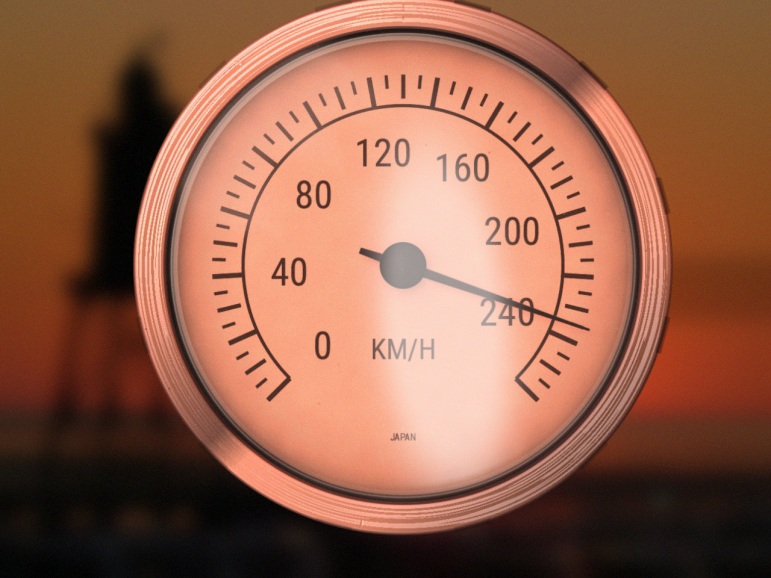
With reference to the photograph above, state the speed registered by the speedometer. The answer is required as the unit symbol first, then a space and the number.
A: km/h 235
